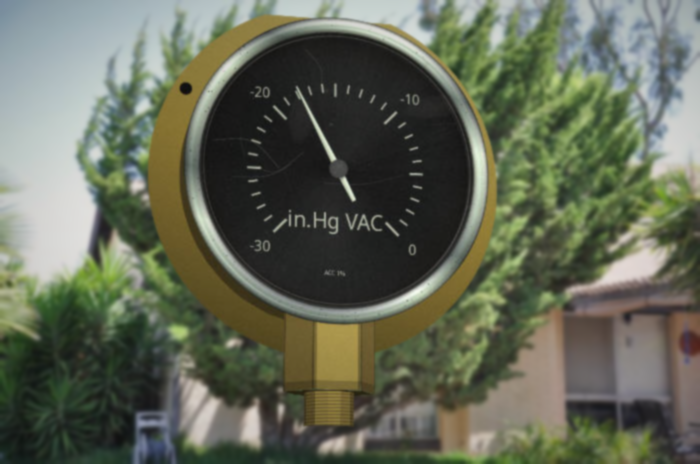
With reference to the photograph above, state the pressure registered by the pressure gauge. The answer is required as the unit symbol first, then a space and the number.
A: inHg -18
